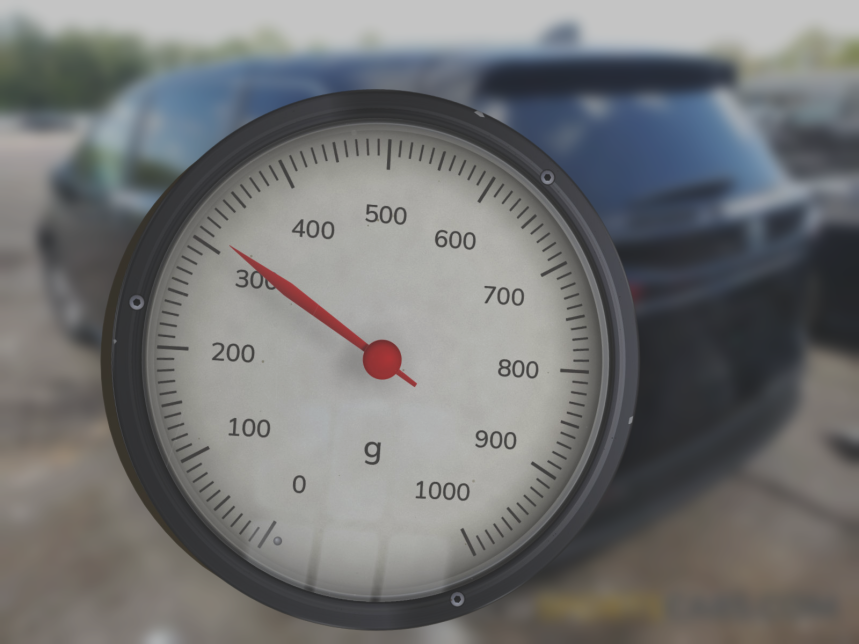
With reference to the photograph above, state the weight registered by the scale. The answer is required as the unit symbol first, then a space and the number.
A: g 310
